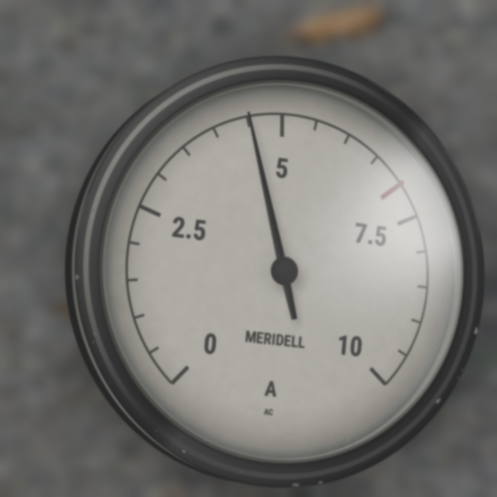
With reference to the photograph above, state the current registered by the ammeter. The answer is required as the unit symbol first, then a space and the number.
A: A 4.5
